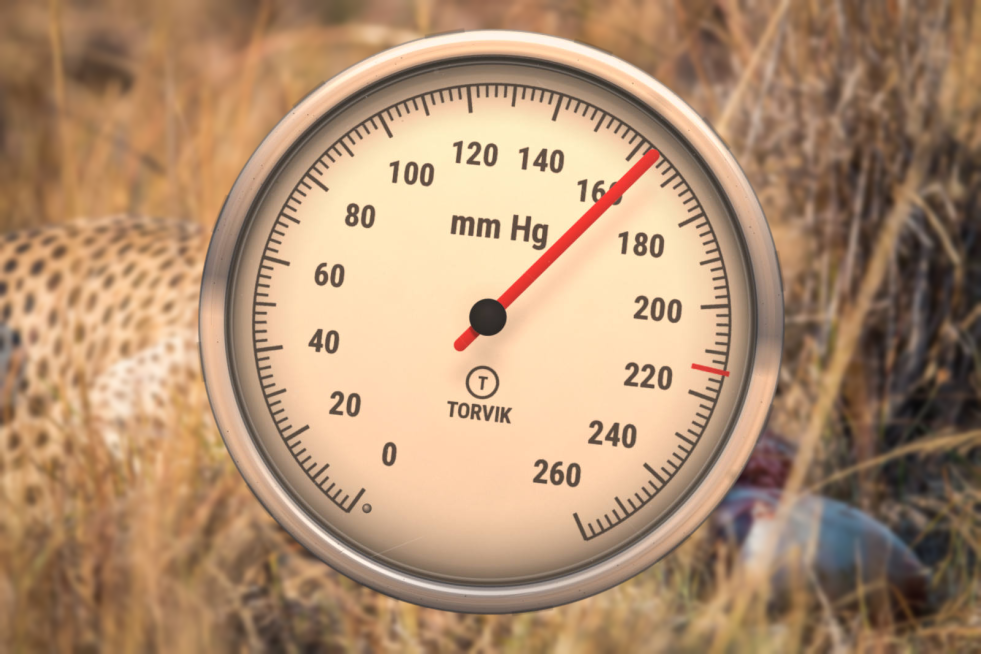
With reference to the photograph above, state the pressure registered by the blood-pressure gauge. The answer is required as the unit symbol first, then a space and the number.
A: mmHg 164
